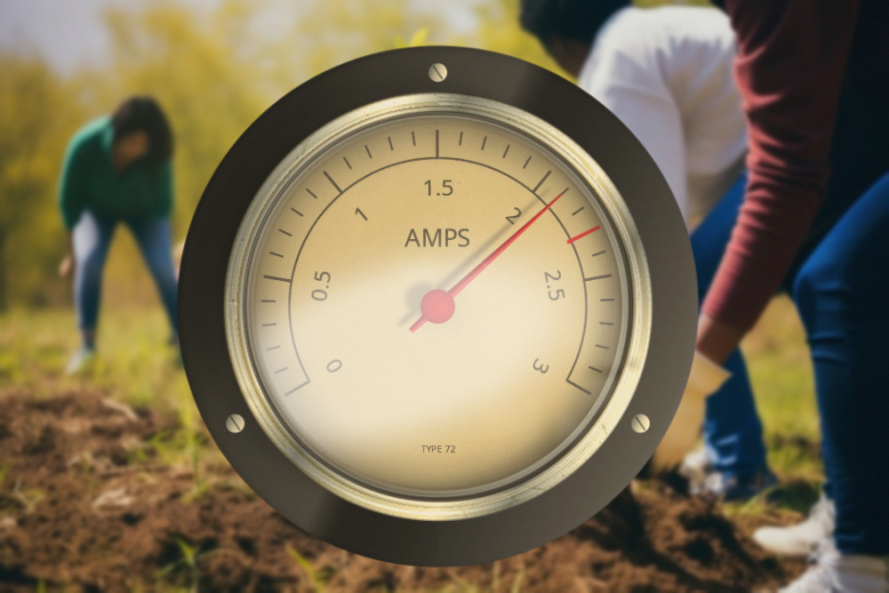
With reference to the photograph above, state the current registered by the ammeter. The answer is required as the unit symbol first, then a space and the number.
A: A 2.1
